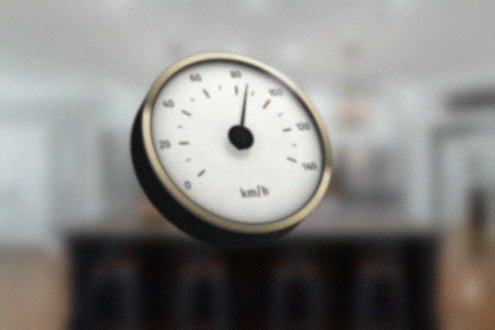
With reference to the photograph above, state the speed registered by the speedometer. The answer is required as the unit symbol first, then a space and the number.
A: km/h 85
